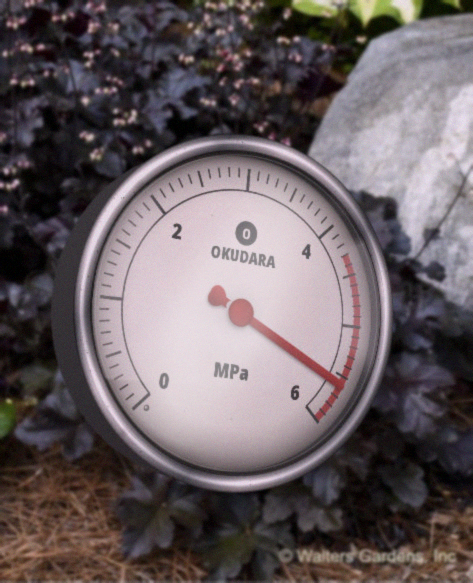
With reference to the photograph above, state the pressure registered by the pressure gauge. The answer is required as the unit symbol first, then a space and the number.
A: MPa 5.6
